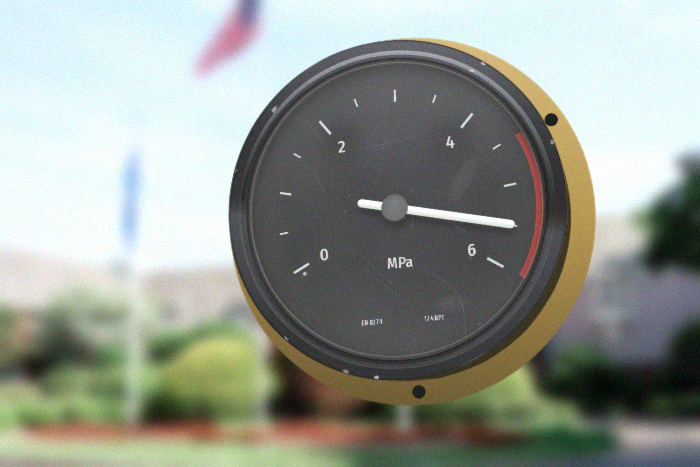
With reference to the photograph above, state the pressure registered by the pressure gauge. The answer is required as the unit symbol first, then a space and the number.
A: MPa 5.5
